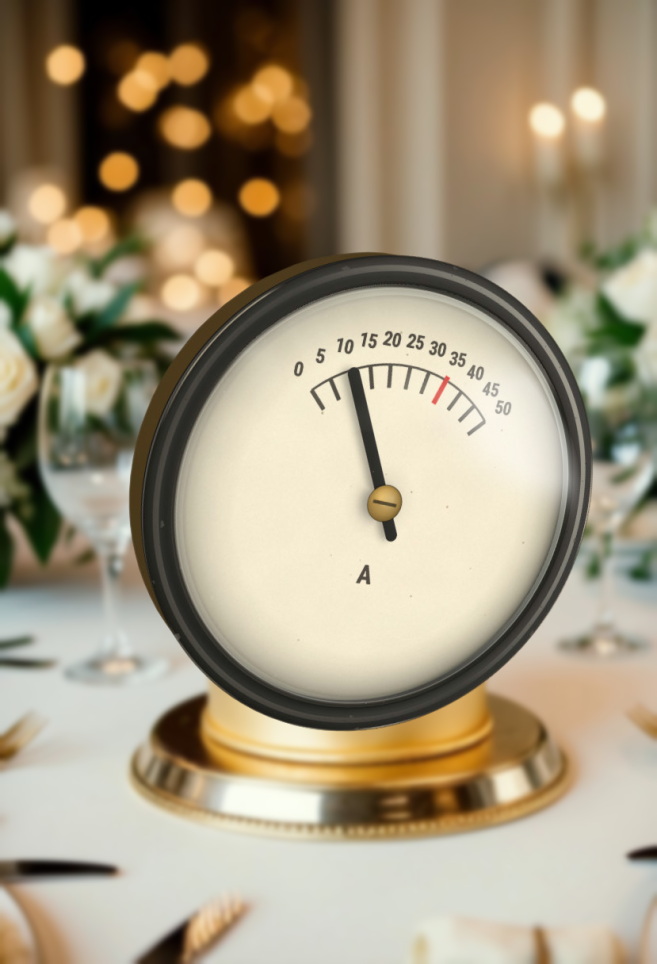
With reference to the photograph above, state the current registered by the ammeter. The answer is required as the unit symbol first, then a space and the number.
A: A 10
